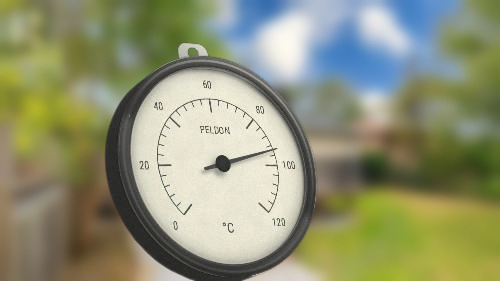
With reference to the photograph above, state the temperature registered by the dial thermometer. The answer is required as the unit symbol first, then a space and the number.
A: °C 94
